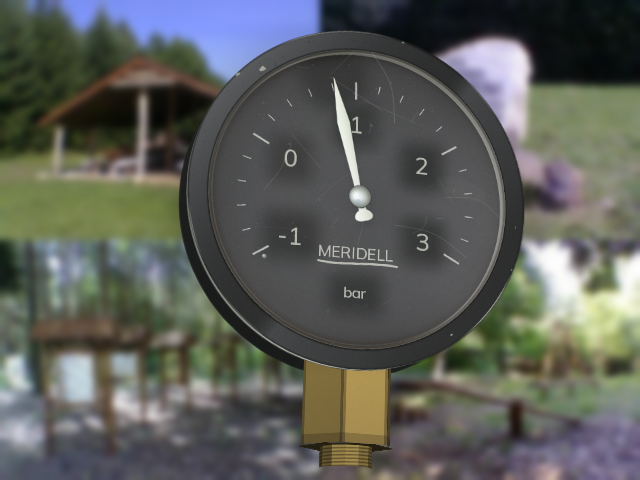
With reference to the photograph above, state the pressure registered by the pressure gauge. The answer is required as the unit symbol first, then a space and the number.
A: bar 0.8
